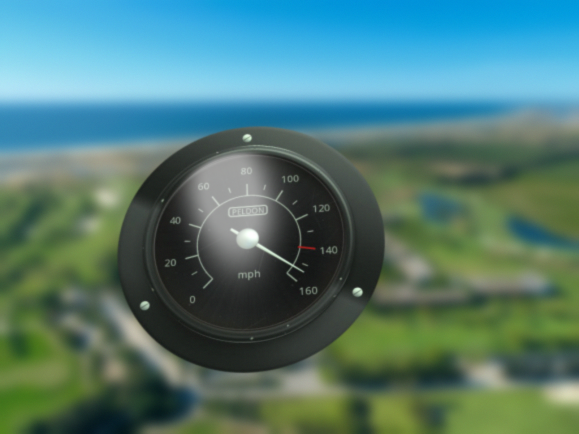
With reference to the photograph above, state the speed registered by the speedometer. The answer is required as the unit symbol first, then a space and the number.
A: mph 155
